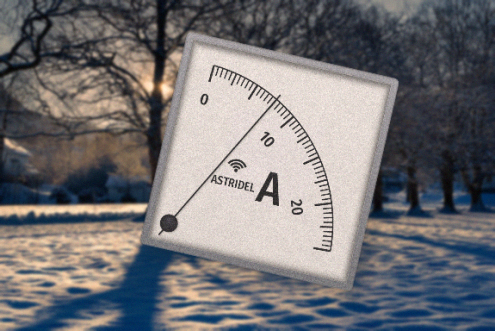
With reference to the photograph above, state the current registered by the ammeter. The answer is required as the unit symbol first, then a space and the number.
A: A 7.5
